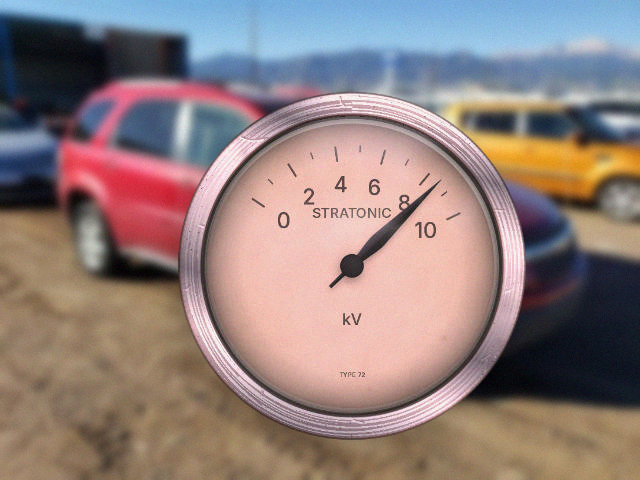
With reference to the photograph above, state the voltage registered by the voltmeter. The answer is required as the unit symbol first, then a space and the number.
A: kV 8.5
